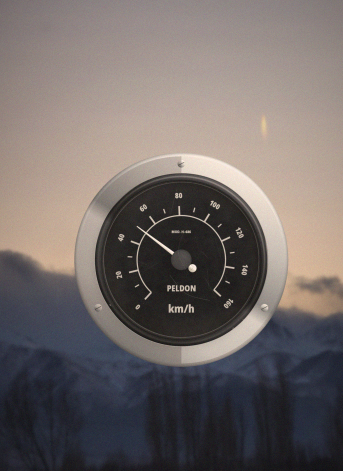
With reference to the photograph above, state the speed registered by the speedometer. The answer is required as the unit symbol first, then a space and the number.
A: km/h 50
